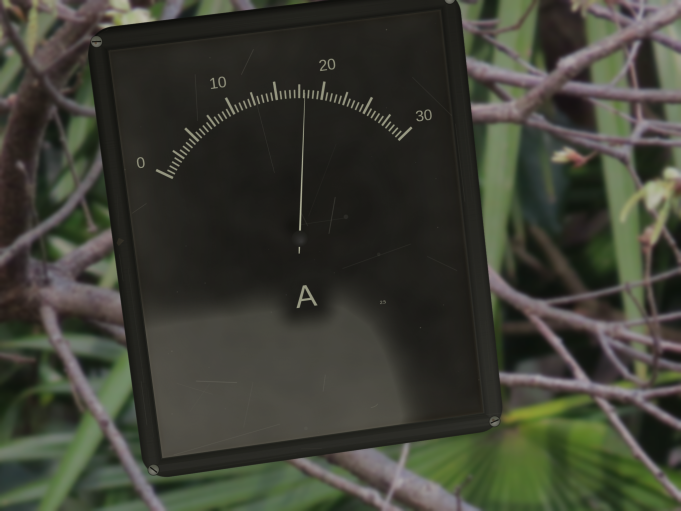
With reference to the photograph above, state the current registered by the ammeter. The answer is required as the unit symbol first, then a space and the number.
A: A 18
